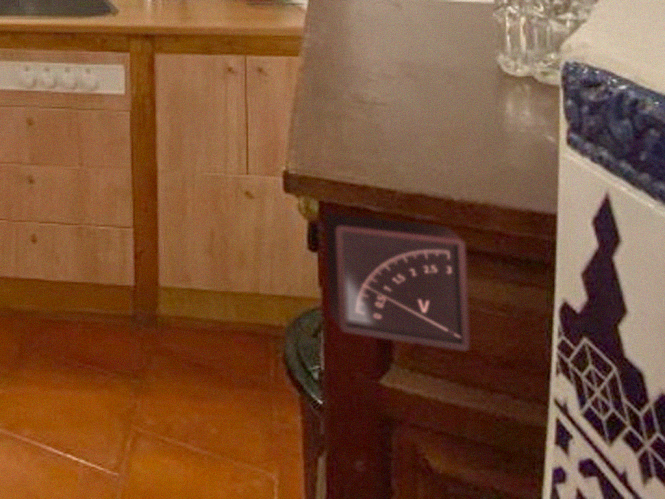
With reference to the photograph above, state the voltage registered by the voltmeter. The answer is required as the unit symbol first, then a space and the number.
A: V 0.75
